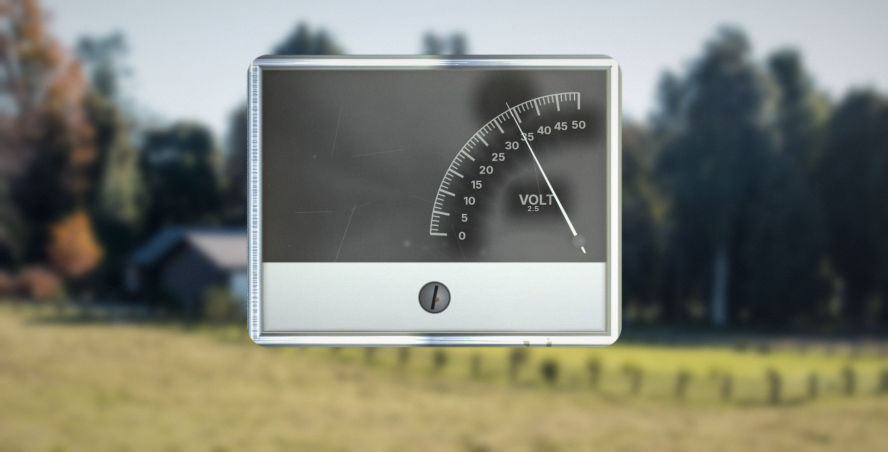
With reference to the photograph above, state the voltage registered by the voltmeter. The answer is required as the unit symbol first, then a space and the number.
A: V 34
